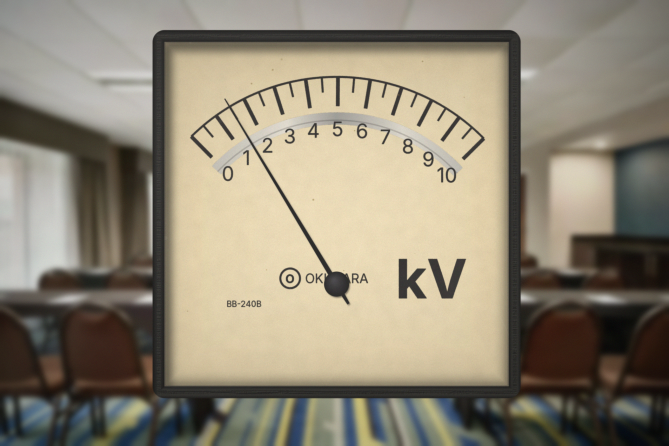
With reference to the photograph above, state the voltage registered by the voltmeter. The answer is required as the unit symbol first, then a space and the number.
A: kV 1.5
